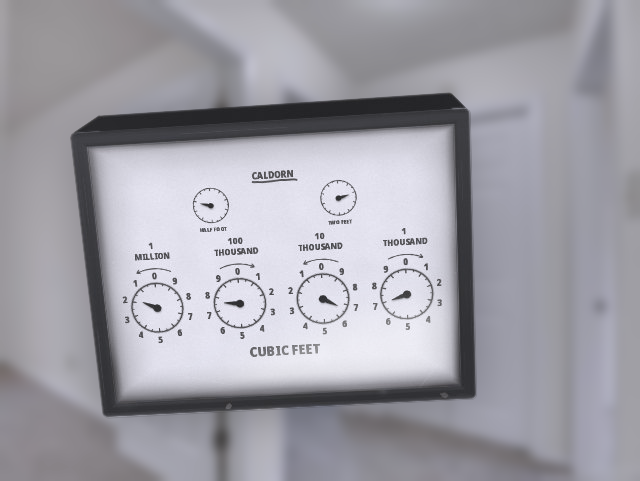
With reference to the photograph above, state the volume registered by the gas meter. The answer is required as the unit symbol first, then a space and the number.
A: ft³ 176700
